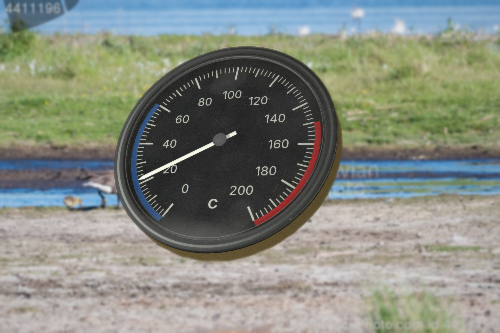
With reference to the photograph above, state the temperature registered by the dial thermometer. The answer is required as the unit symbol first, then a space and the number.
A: °C 20
